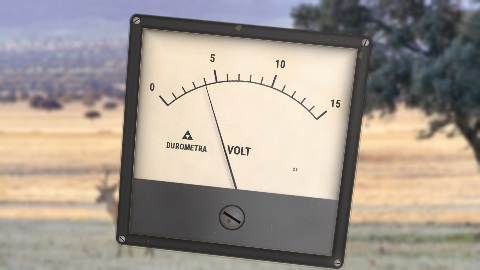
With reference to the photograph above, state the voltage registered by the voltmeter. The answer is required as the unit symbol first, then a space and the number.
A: V 4
